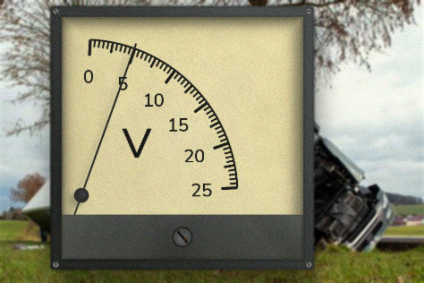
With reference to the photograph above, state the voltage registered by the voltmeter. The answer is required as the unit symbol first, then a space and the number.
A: V 5
